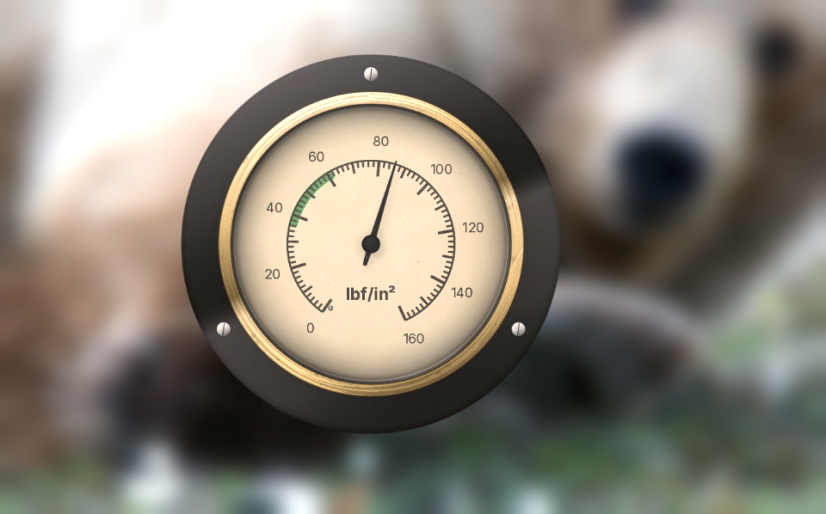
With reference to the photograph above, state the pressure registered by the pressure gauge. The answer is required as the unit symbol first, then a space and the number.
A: psi 86
